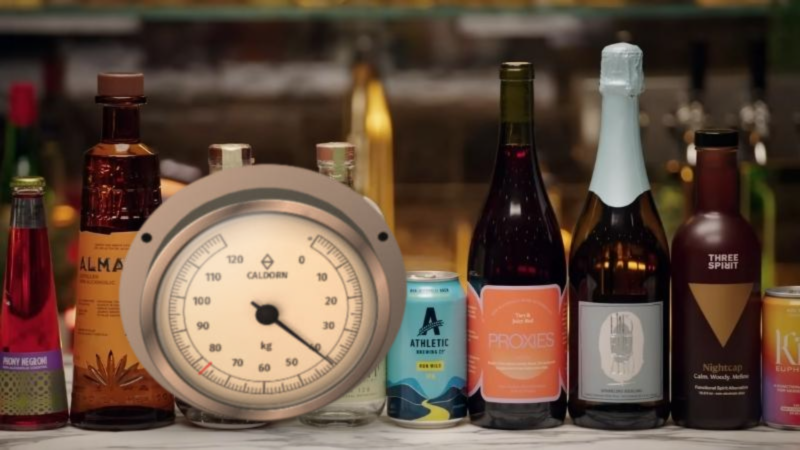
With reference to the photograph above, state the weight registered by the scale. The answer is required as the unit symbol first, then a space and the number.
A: kg 40
